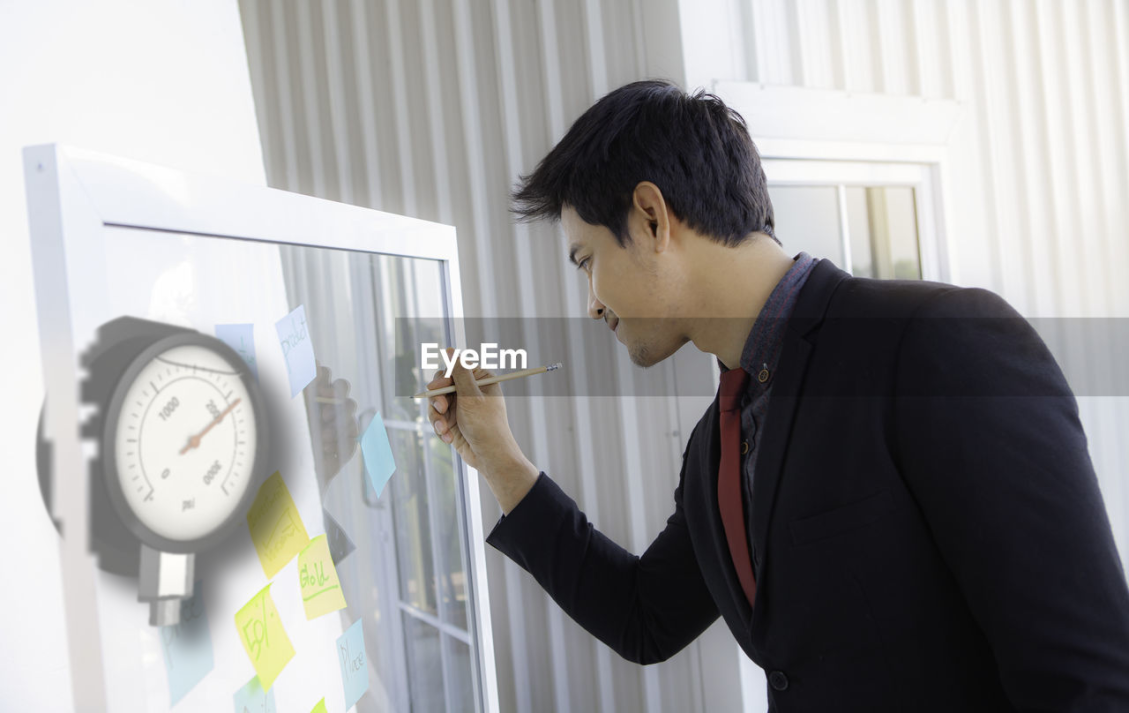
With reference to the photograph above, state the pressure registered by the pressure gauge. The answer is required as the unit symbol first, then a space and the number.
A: psi 2100
